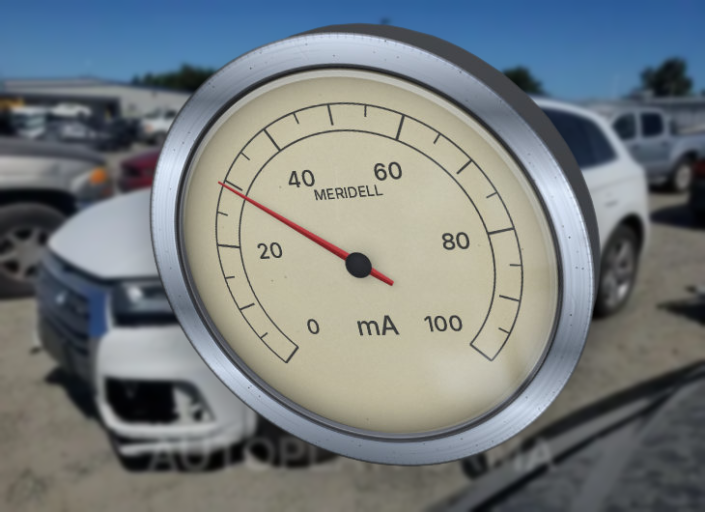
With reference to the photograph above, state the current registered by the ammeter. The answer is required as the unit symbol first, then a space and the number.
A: mA 30
